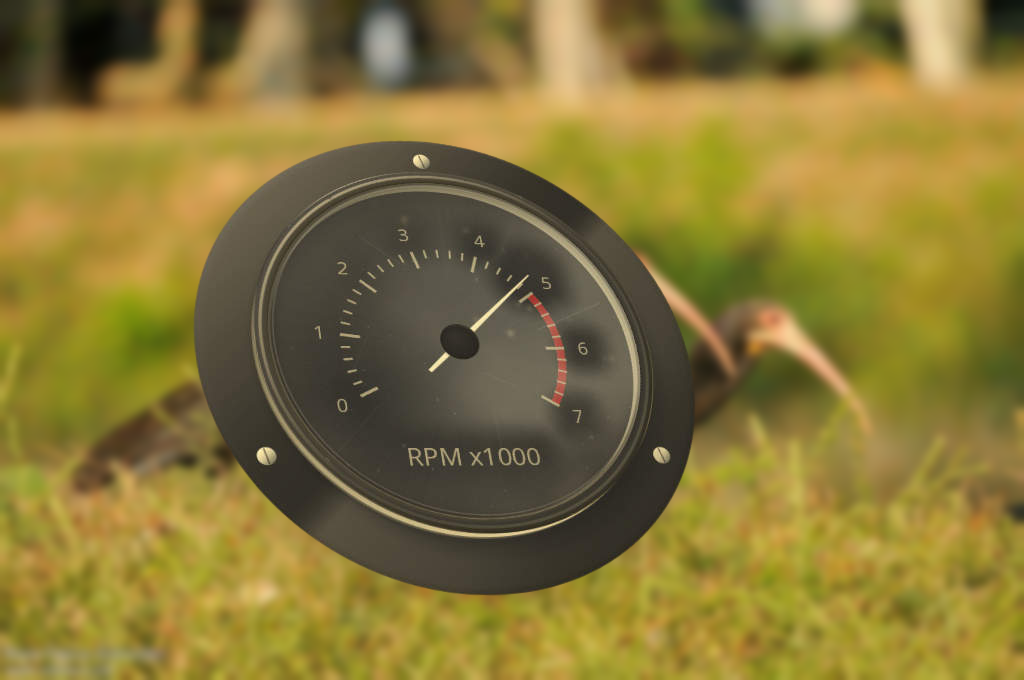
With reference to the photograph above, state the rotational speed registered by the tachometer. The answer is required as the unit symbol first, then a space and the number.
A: rpm 4800
